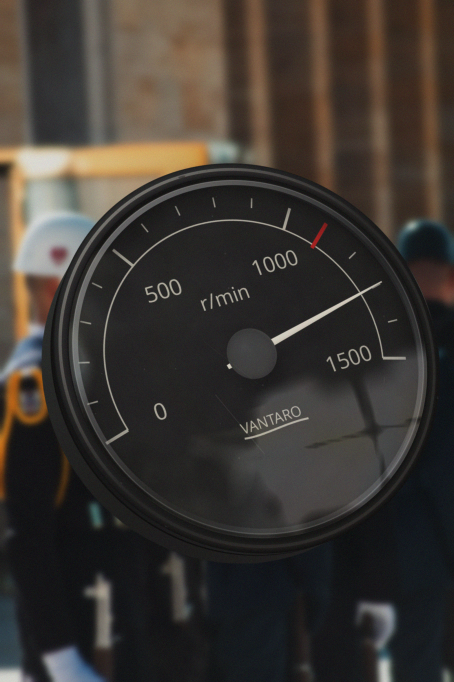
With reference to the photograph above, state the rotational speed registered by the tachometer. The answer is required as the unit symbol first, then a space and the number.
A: rpm 1300
